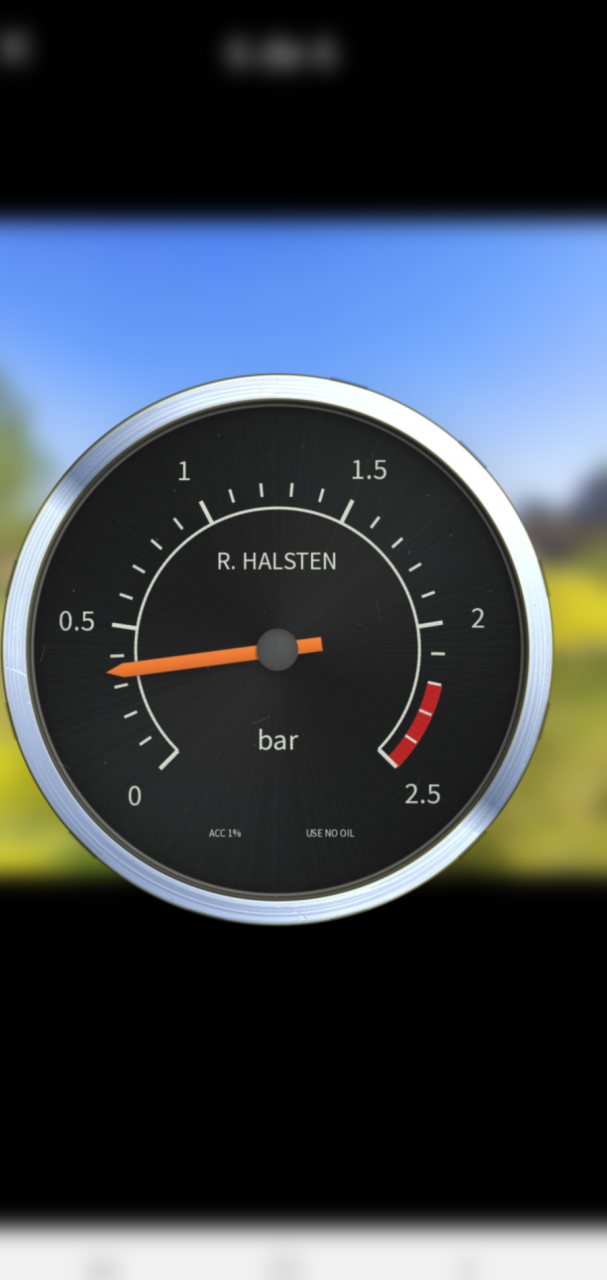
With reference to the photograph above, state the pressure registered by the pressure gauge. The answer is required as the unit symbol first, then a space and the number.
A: bar 0.35
